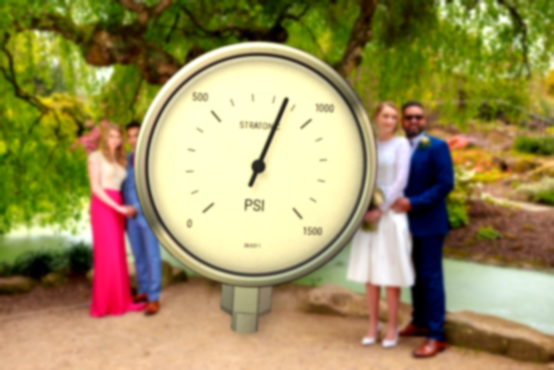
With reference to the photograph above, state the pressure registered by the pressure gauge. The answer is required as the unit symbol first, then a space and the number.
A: psi 850
